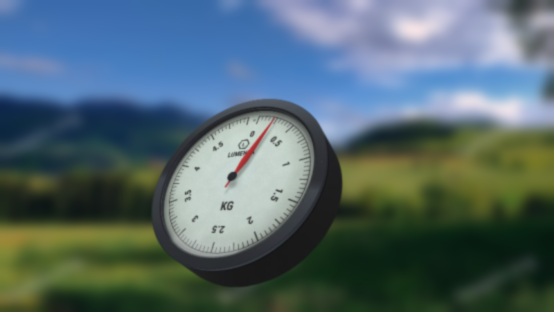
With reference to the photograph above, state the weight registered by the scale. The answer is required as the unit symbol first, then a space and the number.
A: kg 0.25
